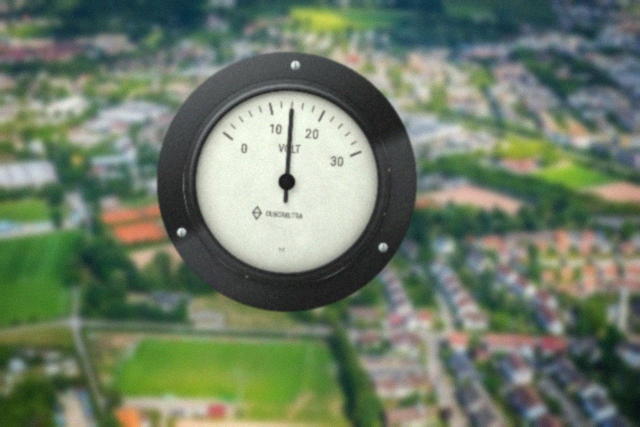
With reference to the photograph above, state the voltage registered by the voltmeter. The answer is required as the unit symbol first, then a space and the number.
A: V 14
